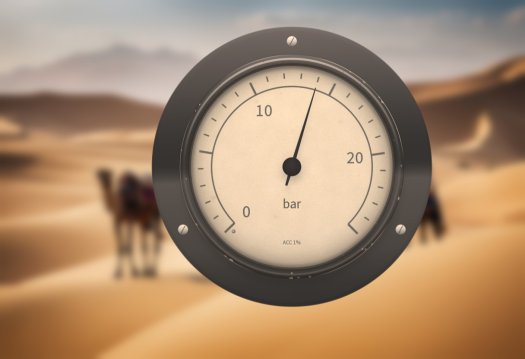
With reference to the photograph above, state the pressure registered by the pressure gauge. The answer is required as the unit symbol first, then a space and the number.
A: bar 14
